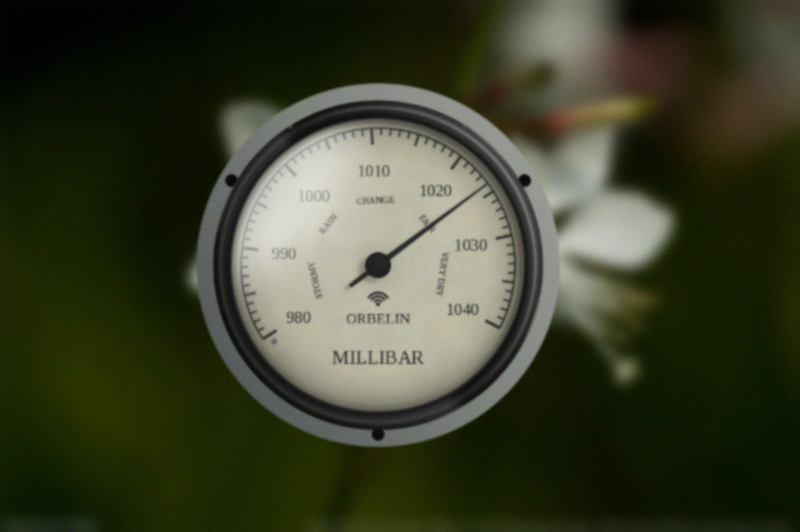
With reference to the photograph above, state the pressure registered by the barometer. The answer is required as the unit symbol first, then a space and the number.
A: mbar 1024
